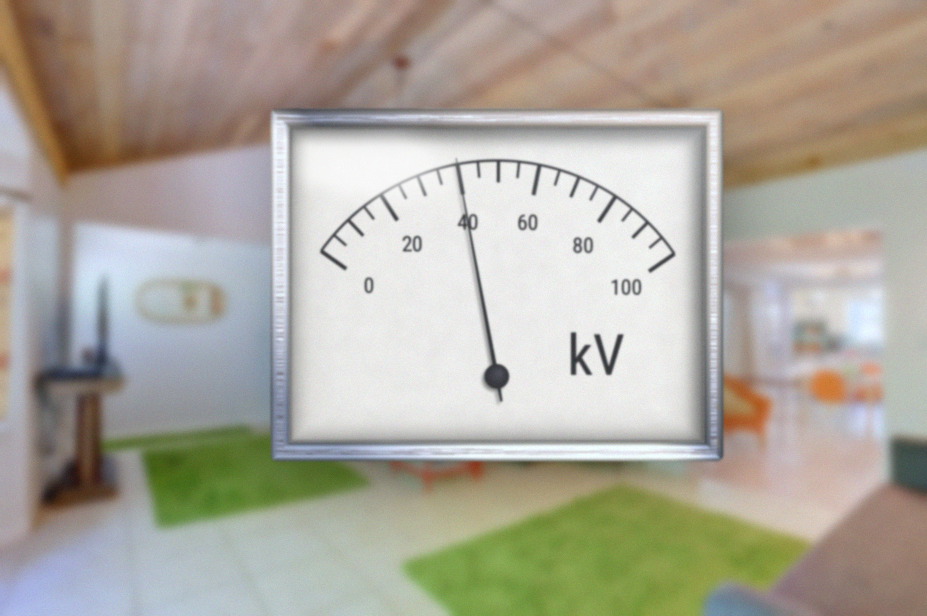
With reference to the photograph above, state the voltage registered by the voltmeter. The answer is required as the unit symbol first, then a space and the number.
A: kV 40
